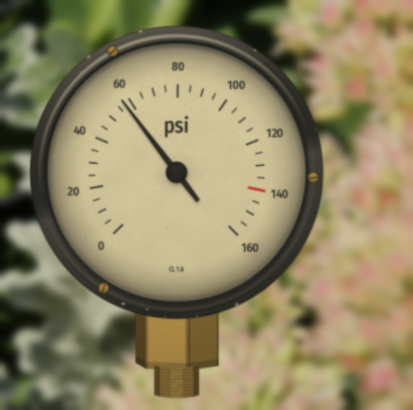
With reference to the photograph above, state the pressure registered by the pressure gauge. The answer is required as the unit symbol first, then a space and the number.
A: psi 57.5
